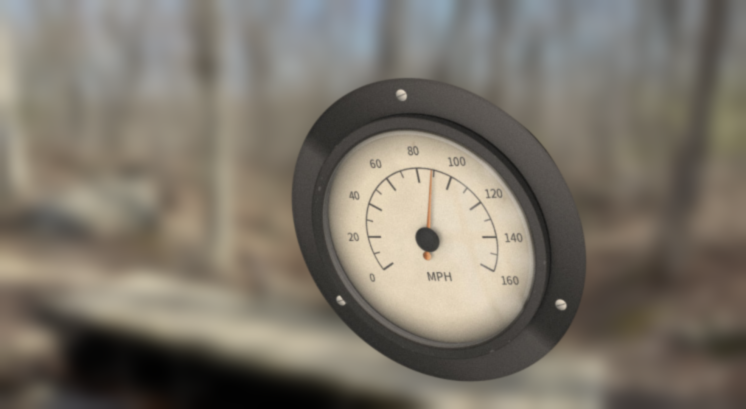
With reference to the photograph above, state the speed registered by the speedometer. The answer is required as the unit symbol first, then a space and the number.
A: mph 90
